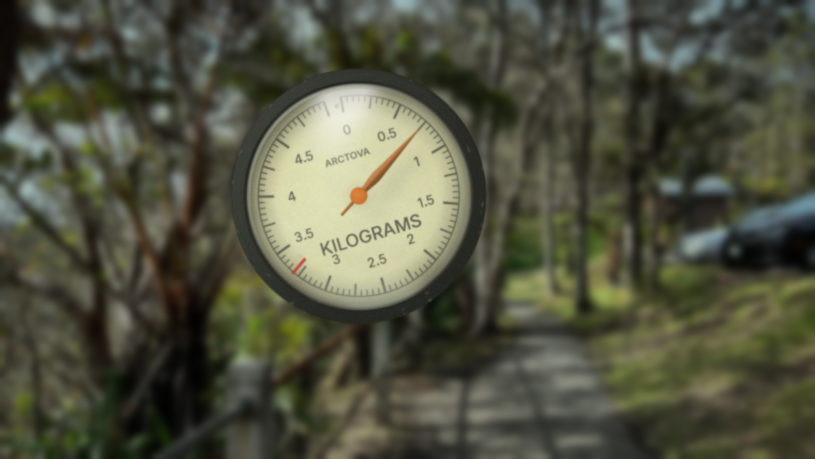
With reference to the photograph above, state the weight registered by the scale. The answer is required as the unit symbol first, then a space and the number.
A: kg 0.75
